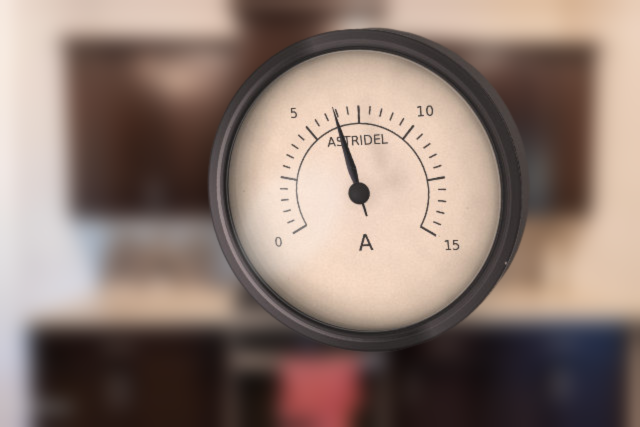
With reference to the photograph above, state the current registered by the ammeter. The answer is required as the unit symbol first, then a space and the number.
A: A 6.5
